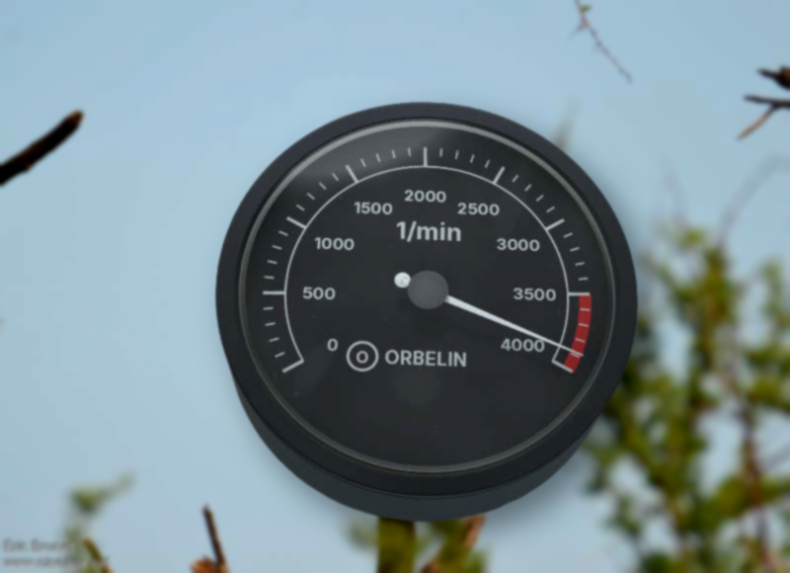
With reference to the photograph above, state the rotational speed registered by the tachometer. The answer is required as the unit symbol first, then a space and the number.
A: rpm 3900
